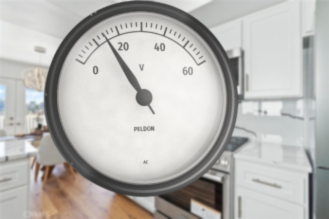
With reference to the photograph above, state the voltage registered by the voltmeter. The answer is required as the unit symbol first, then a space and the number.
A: V 14
